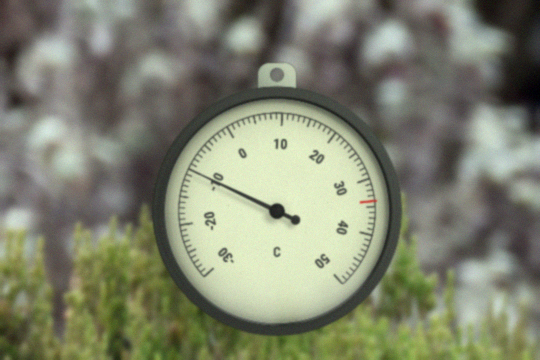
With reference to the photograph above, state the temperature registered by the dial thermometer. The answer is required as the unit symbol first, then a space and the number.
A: °C -10
